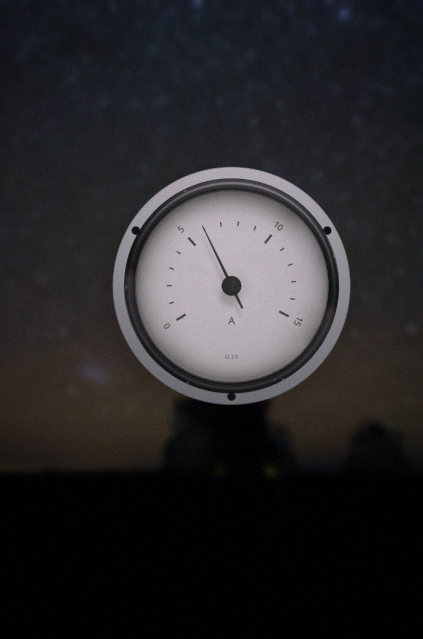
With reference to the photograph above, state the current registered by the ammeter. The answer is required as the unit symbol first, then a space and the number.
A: A 6
